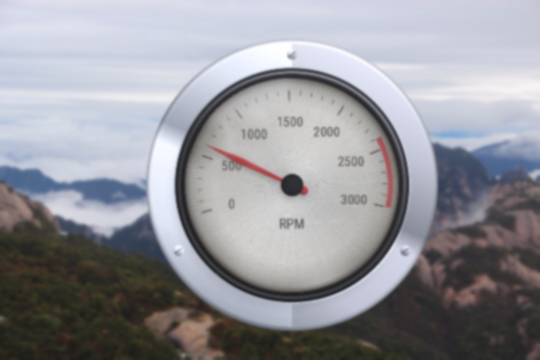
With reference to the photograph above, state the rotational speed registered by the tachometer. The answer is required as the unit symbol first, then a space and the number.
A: rpm 600
